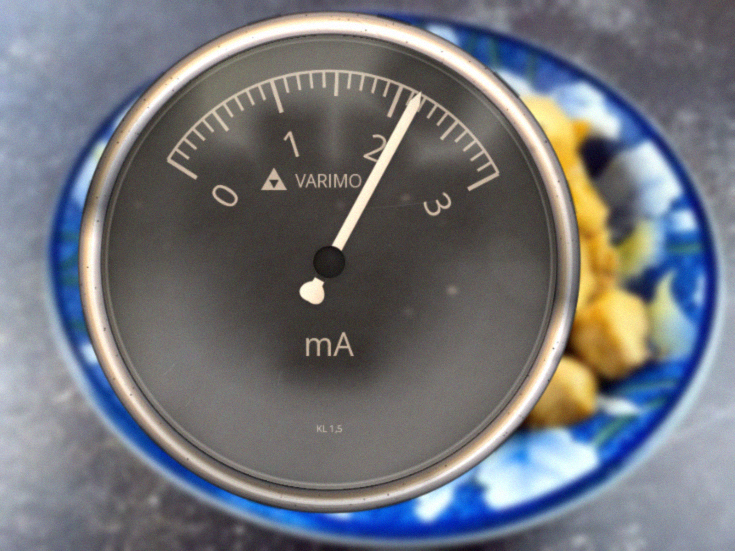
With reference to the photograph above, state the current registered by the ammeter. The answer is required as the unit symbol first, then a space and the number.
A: mA 2.15
